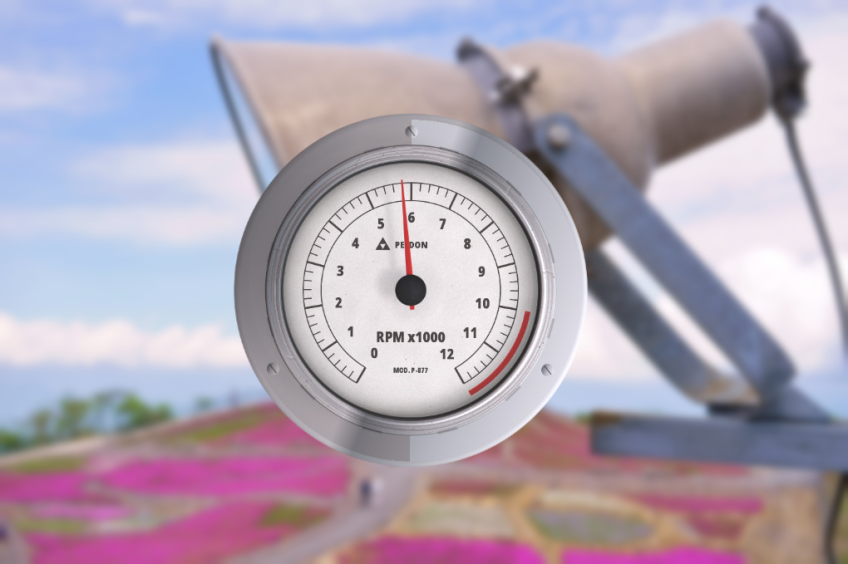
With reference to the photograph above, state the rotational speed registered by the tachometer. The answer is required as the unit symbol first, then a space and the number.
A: rpm 5800
